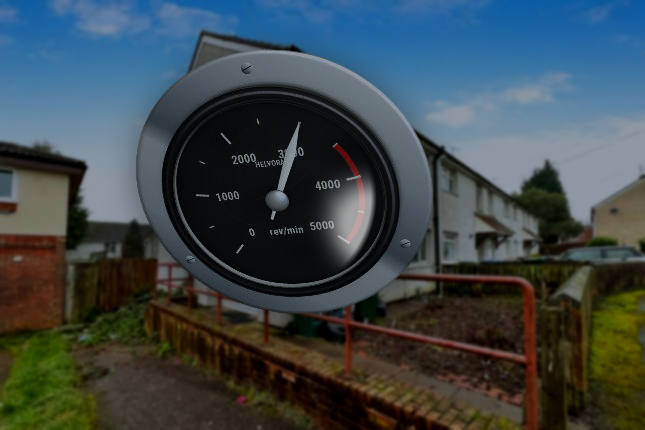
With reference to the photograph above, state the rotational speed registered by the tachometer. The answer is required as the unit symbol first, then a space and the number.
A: rpm 3000
